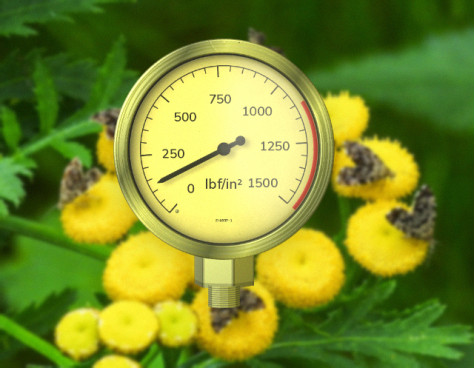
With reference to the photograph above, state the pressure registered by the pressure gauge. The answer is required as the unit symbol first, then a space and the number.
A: psi 125
